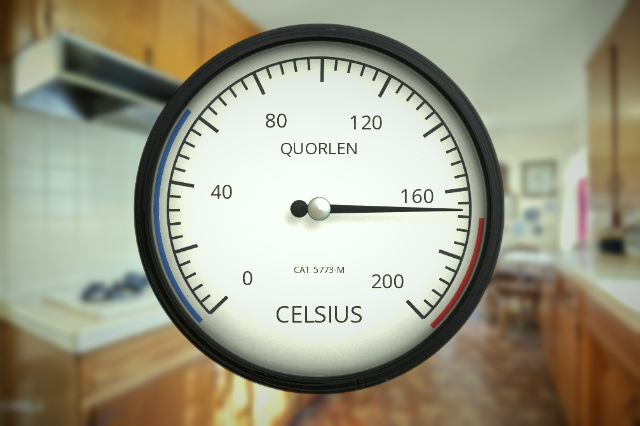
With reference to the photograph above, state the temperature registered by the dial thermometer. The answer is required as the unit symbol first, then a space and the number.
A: °C 166
